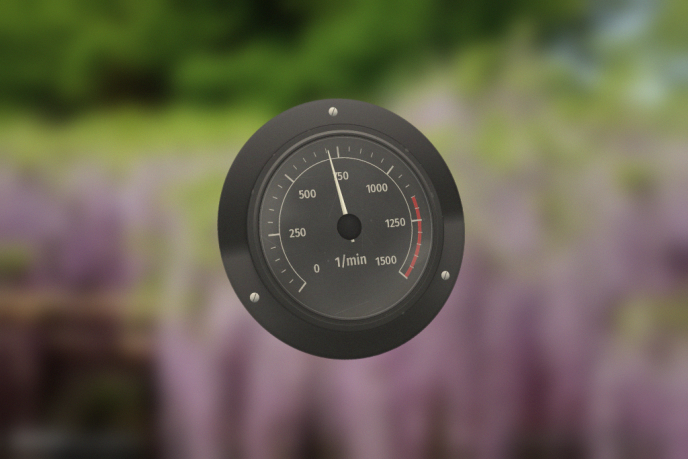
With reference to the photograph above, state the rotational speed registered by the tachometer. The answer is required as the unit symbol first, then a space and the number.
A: rpm 700
